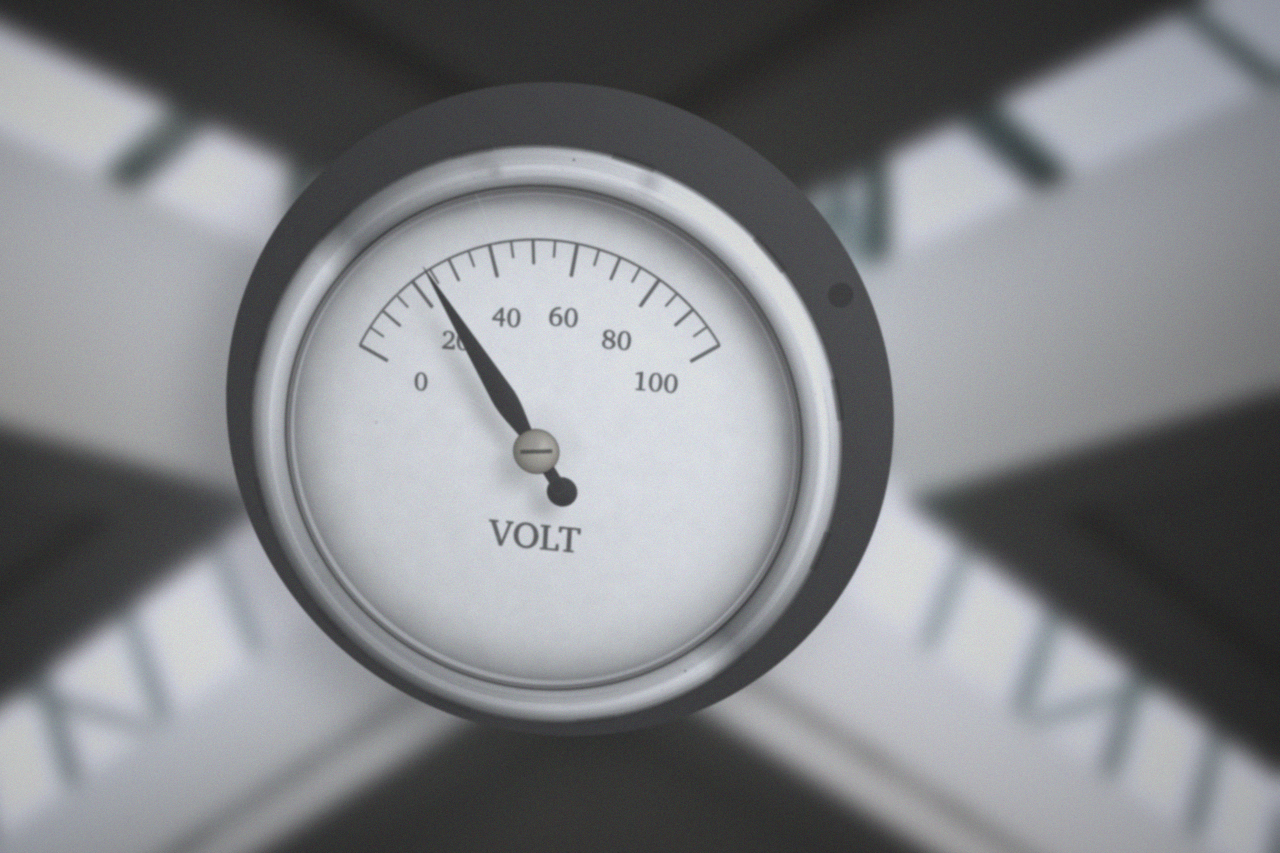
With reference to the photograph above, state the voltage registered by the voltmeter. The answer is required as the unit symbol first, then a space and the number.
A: V 25
